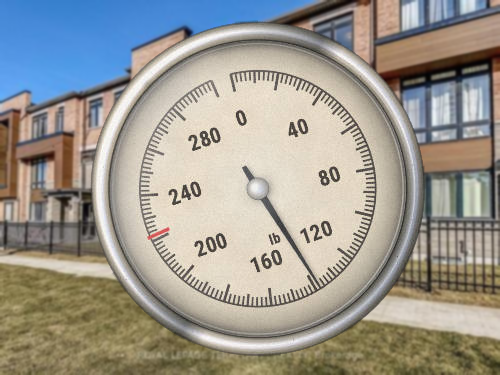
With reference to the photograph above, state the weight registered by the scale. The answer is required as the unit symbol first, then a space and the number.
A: lb 138
